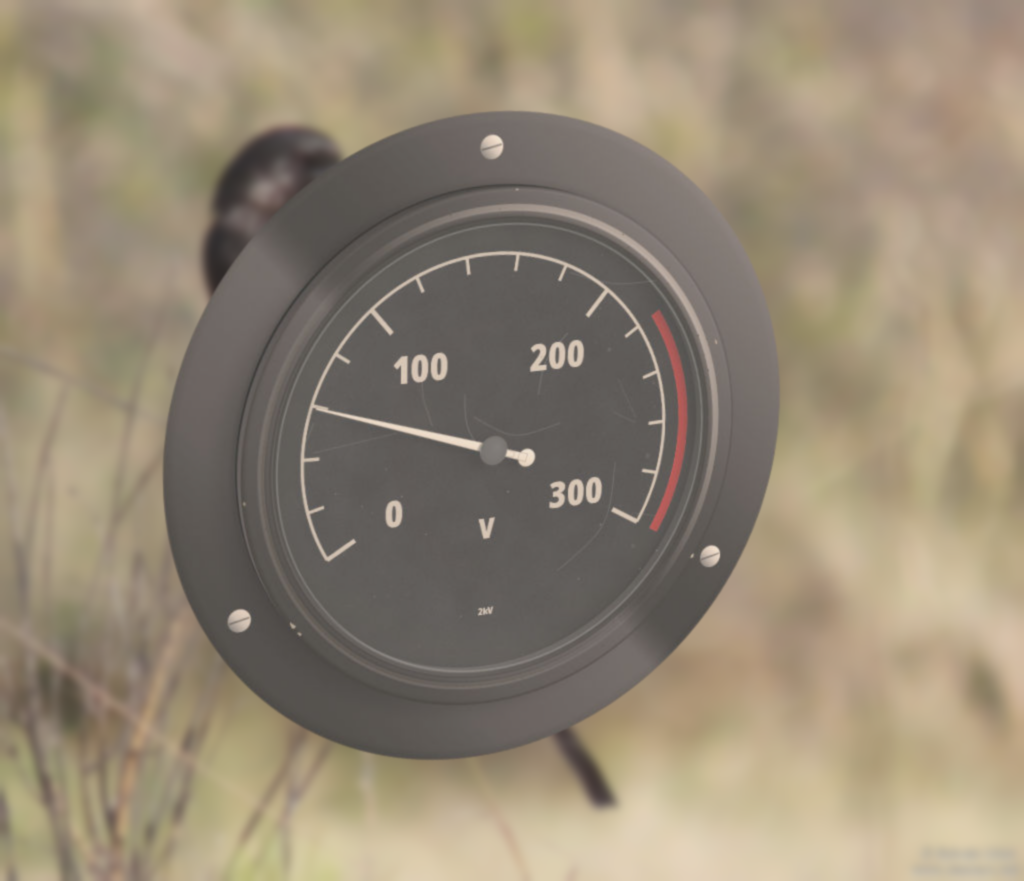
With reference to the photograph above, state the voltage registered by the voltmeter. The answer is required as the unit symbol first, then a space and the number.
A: V 60
